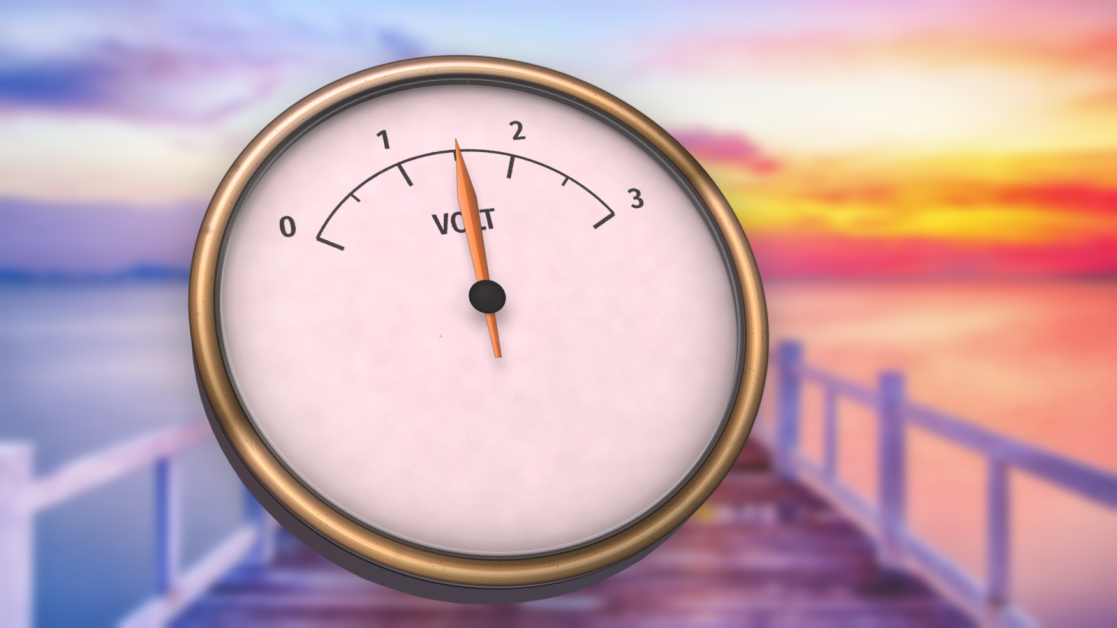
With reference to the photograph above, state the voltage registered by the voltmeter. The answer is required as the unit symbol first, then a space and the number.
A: V 1.5
